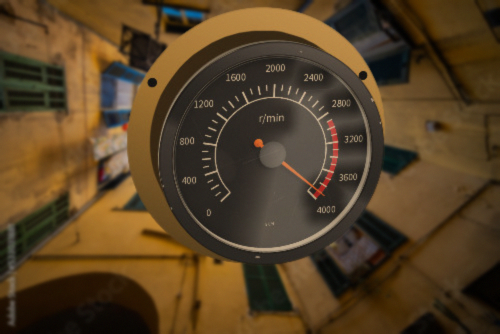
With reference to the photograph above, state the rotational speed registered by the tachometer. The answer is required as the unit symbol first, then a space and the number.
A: rpm 3900
